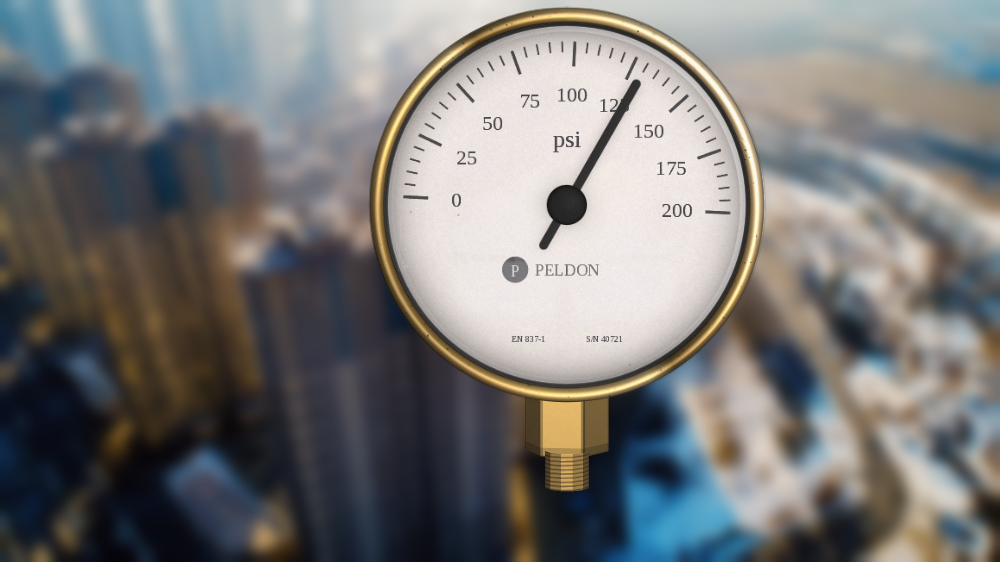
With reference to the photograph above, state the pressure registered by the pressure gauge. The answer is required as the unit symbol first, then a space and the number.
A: psi 130
